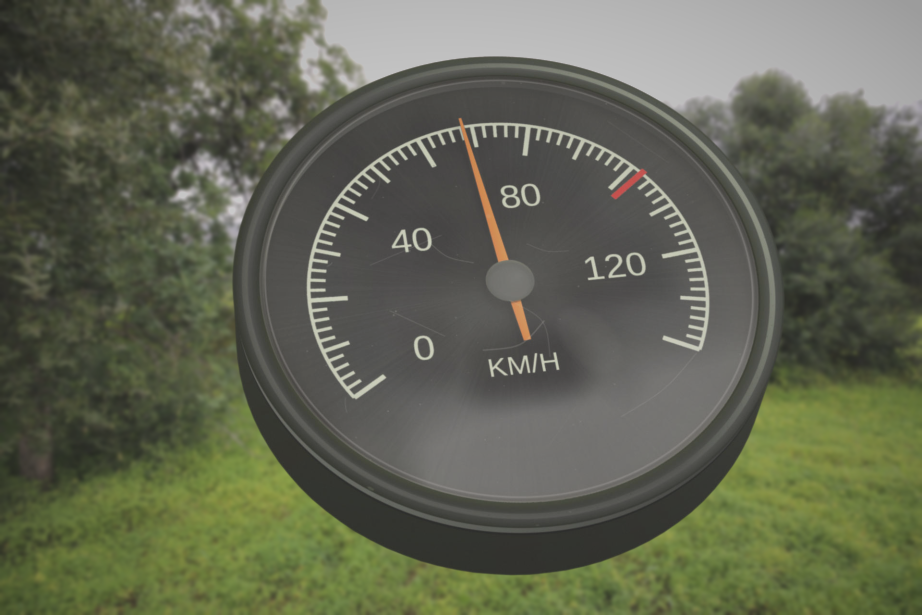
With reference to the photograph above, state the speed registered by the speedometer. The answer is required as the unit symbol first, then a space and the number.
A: km/h 68
